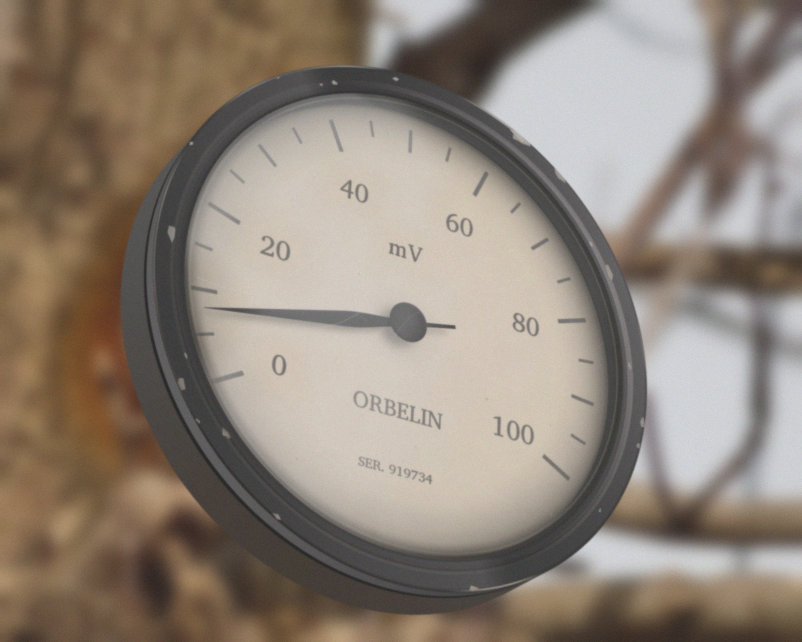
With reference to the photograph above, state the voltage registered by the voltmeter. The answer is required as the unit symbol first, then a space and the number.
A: mV 7.5
